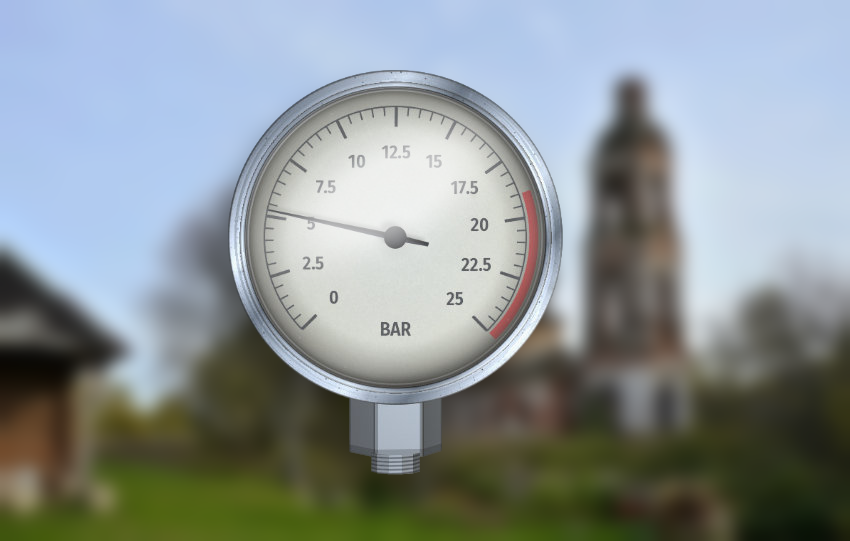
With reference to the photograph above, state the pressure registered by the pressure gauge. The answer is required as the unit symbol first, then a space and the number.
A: bar 5.25
